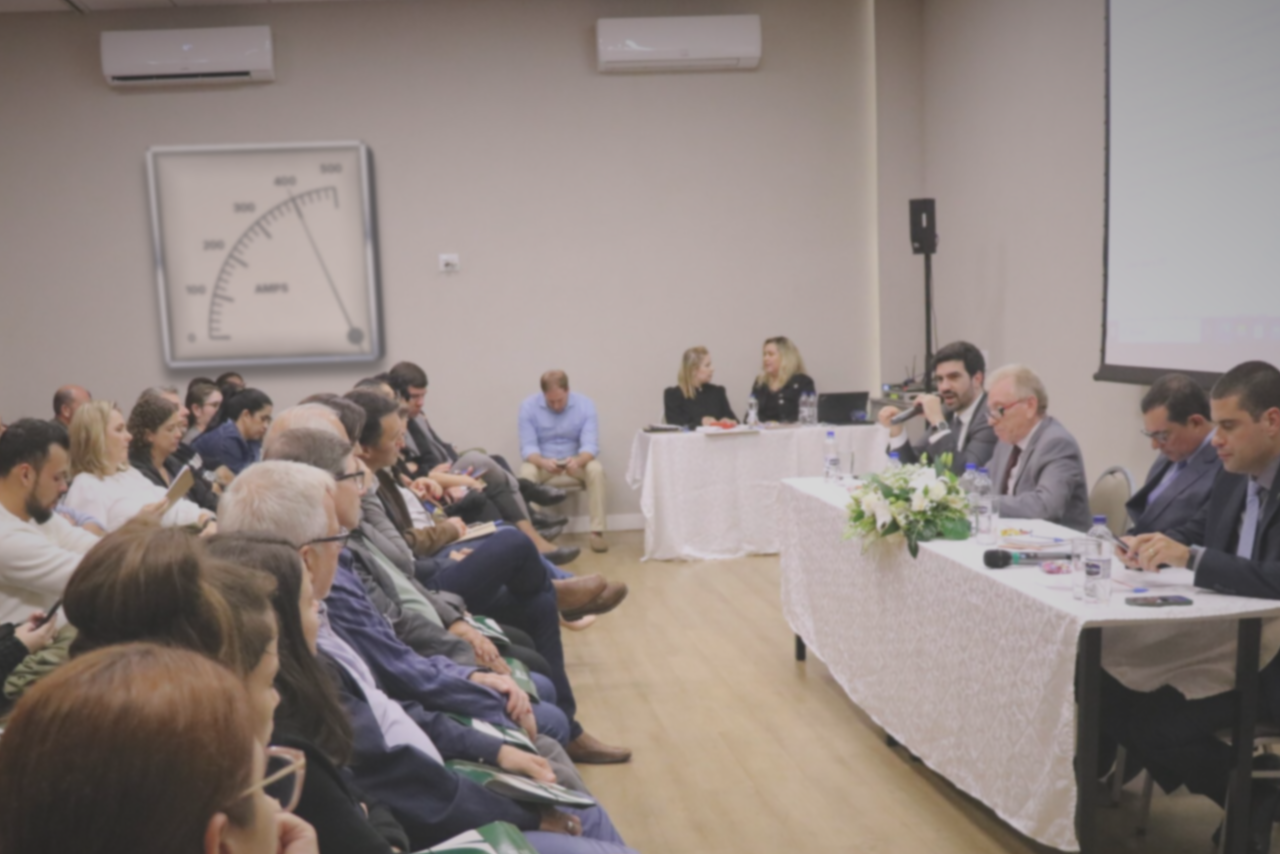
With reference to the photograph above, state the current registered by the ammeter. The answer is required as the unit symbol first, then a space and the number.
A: A 400
